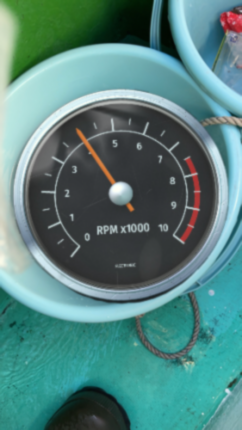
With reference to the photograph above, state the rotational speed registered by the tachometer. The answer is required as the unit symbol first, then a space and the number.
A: rpm 4000
